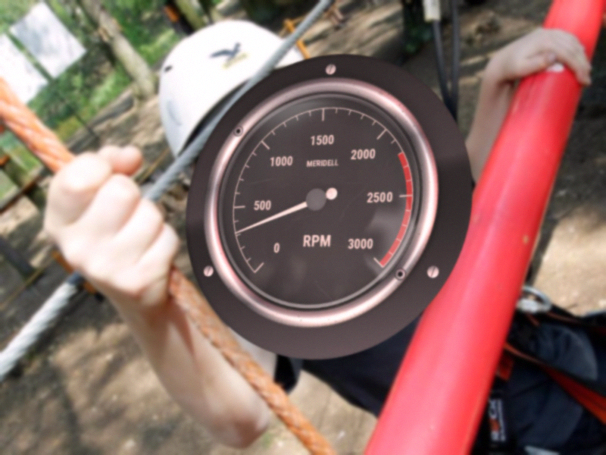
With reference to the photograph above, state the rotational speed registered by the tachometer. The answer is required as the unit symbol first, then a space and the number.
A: rpm 300
